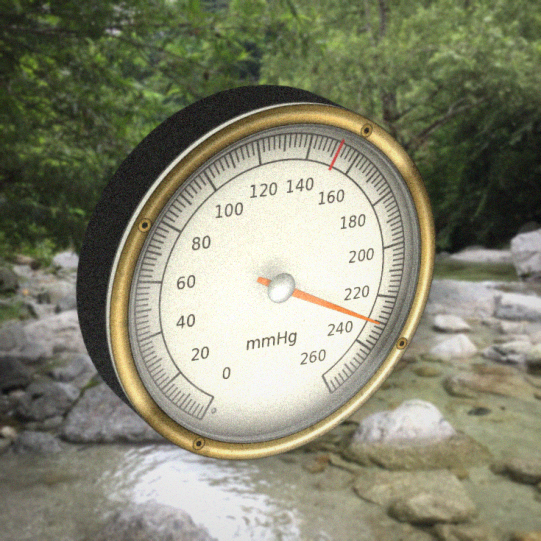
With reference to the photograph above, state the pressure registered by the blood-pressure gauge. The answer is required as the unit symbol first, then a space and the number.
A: mmHg 230
